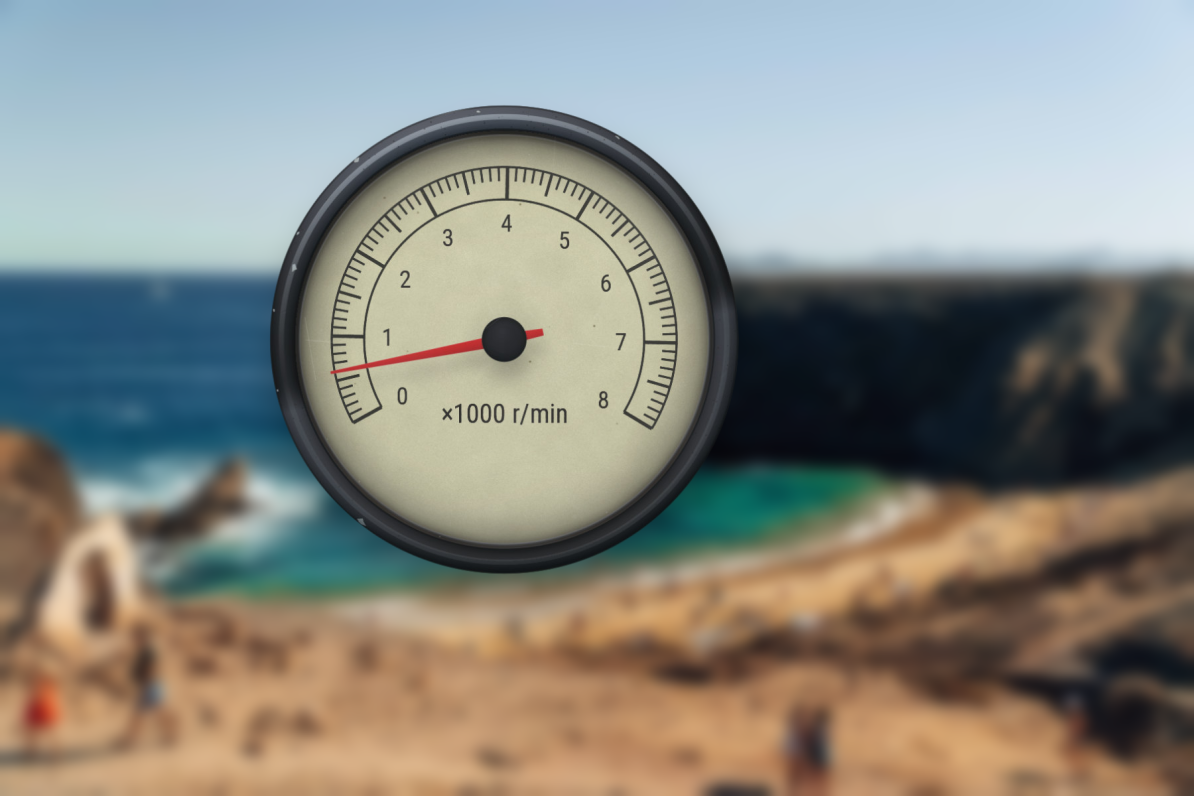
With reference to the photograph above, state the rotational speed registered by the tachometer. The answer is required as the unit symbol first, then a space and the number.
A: rpm 600
